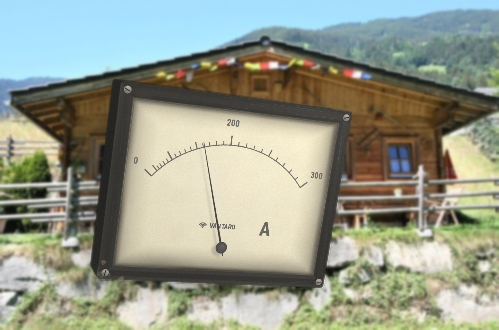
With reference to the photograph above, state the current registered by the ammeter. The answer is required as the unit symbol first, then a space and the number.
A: A 160
